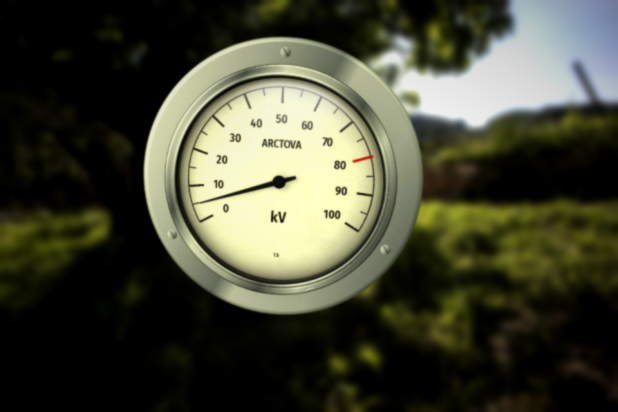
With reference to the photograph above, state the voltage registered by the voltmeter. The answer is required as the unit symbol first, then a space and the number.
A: kV 5
